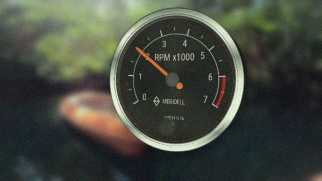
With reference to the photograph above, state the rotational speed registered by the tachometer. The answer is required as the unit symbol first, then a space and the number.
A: rpm 2000
